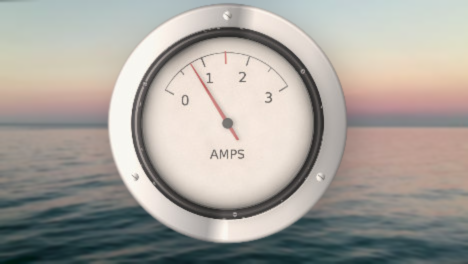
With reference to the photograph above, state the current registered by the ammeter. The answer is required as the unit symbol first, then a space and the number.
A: A 0.75
